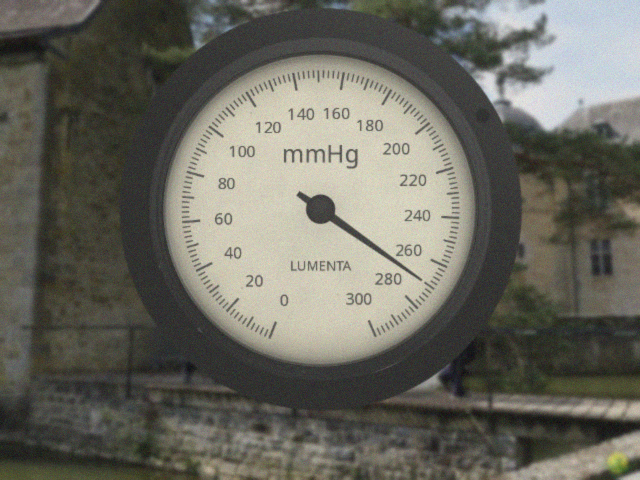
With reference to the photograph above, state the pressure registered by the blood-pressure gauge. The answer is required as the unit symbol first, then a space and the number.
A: mmHg 270
